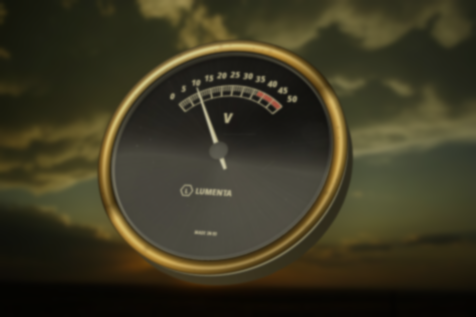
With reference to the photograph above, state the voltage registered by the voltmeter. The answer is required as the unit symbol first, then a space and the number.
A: V 10
